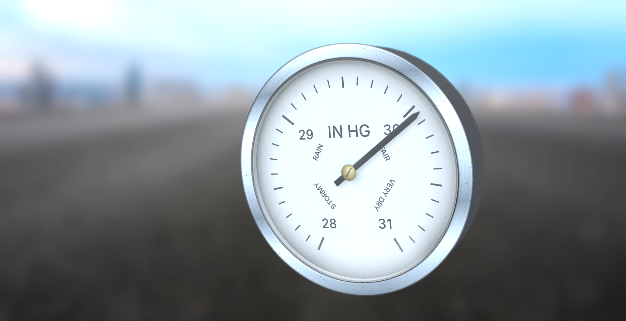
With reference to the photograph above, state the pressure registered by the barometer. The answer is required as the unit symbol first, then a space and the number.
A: inHg 30.05
